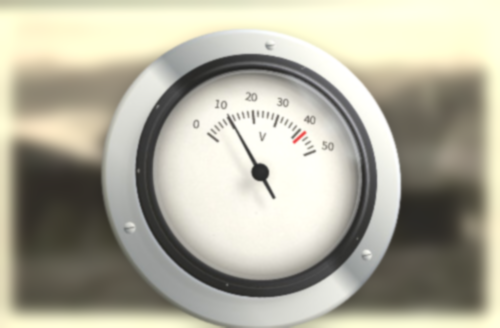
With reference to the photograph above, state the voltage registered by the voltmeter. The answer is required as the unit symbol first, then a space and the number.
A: V 10
